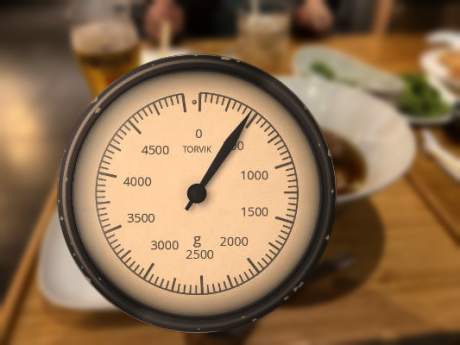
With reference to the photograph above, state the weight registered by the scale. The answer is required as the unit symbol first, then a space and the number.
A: g 450
